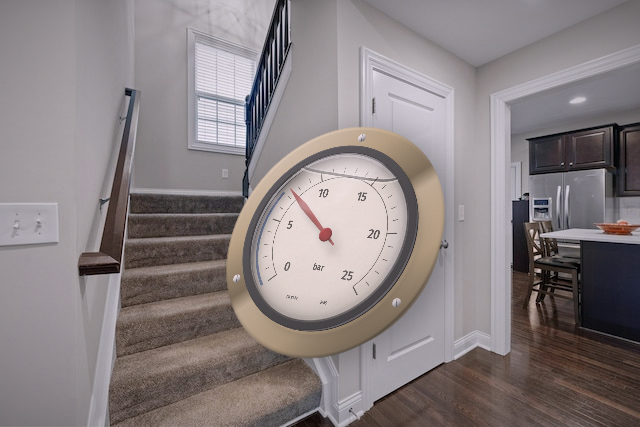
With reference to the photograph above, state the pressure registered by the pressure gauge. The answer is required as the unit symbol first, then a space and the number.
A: bar 7.5
